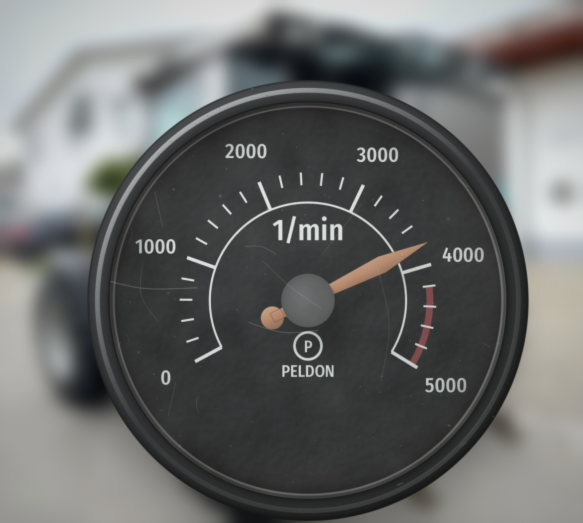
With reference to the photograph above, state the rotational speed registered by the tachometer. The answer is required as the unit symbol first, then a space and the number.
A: rpm 3800
